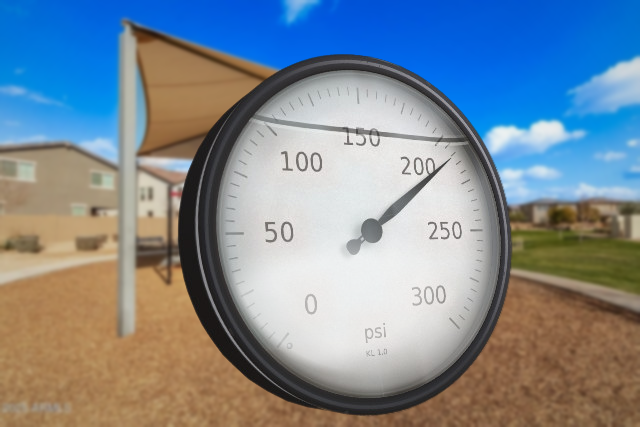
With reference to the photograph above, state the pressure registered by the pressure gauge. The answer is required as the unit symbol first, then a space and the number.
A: psi 210
